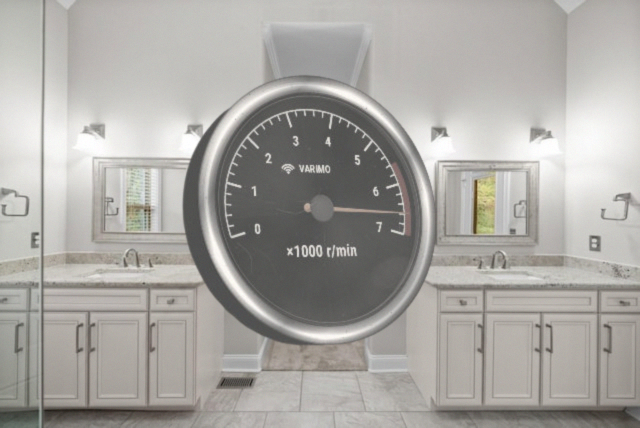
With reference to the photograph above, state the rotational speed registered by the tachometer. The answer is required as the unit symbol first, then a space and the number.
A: rpm 6600
